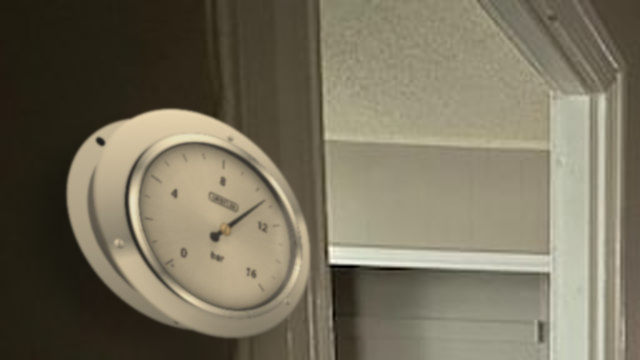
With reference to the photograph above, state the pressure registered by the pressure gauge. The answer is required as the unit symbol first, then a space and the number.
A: bar 10.5
